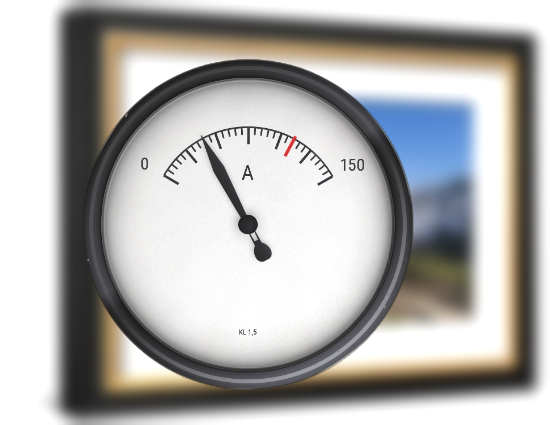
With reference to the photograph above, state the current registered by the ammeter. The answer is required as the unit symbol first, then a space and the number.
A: A 40
